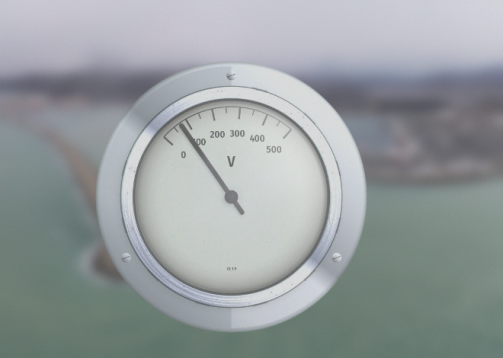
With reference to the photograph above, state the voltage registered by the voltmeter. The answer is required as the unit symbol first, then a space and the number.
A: V 75
